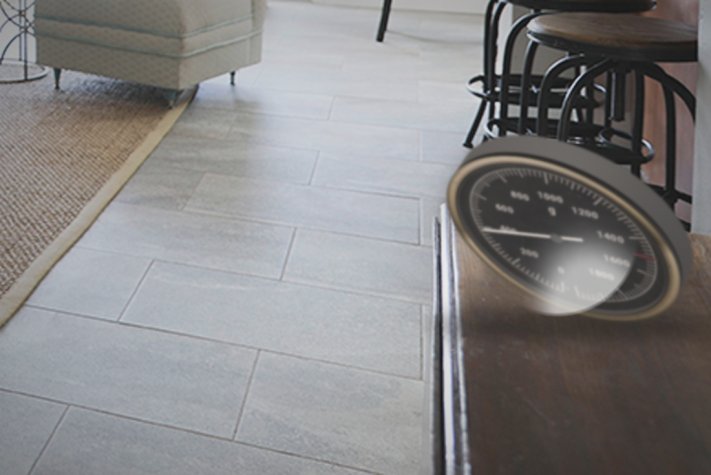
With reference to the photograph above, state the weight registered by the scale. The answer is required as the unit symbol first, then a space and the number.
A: g 400
